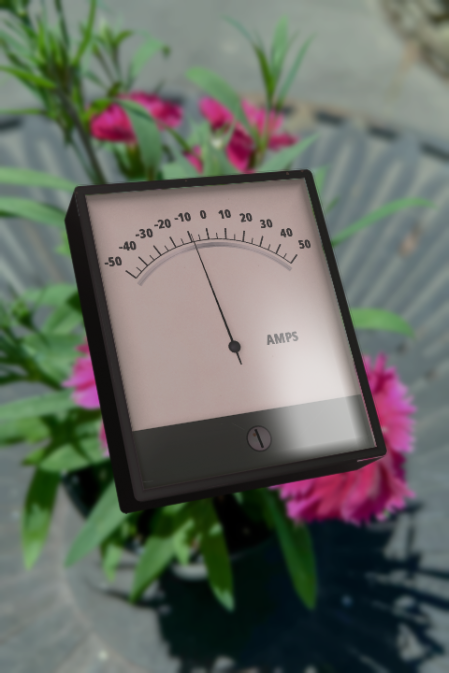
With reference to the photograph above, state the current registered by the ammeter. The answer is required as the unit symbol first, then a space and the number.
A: A -10
